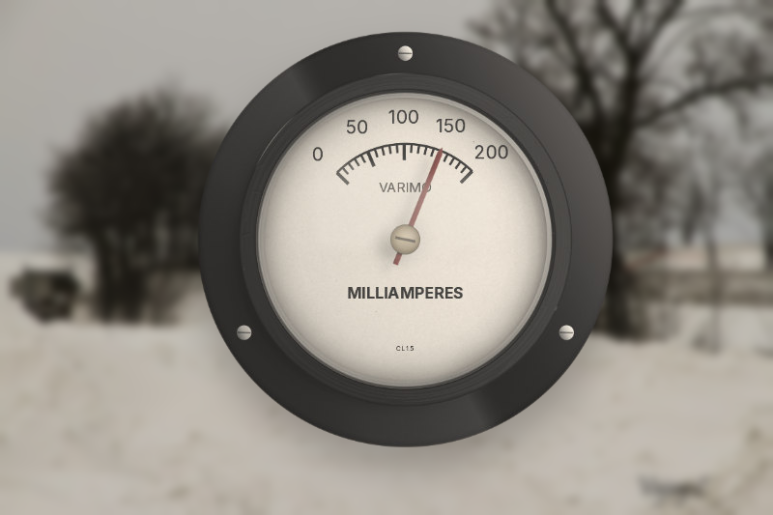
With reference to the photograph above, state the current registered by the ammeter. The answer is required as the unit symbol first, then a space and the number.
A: mA 150
